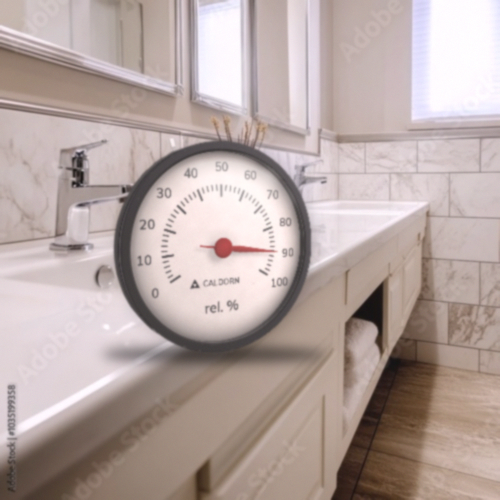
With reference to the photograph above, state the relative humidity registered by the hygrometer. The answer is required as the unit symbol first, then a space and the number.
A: % 90
